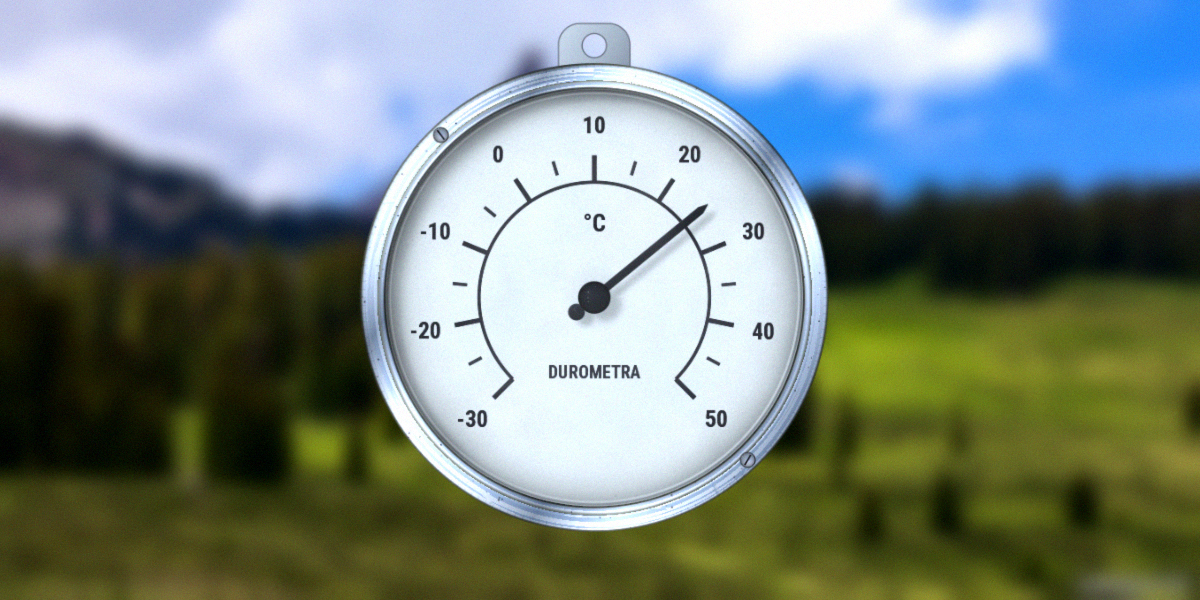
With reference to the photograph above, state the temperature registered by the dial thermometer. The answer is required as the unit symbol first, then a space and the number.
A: °C 25
